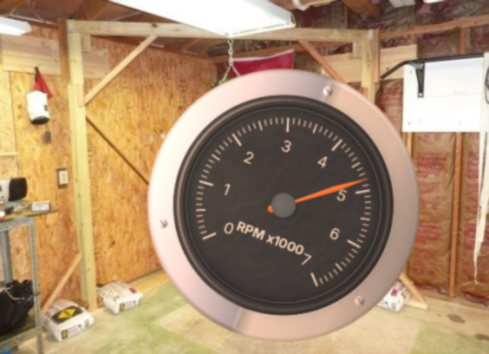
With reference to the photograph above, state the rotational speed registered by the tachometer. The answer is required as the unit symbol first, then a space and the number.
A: rpm 4800
